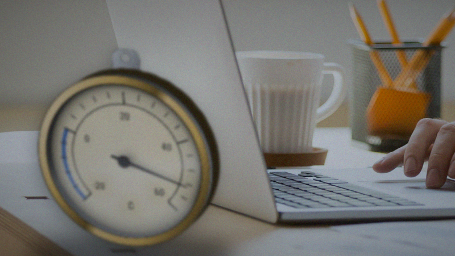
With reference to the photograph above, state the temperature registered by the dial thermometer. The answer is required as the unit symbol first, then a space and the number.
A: °C 52
